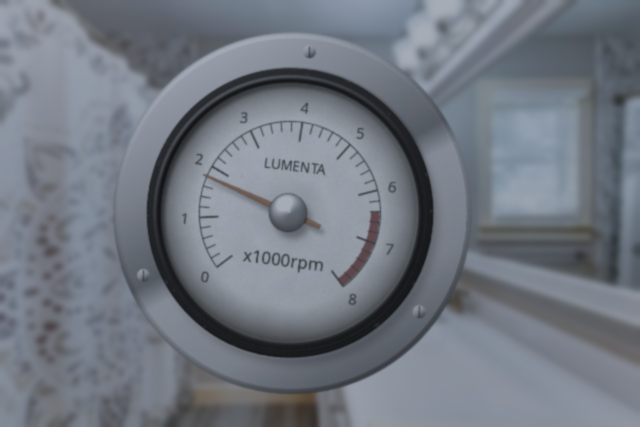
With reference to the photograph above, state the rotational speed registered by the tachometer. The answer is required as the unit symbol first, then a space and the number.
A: rpm 1800
